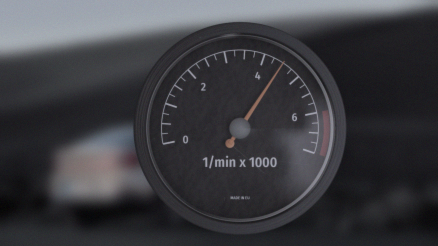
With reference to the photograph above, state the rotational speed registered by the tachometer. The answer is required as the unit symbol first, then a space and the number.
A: rpm 4500
